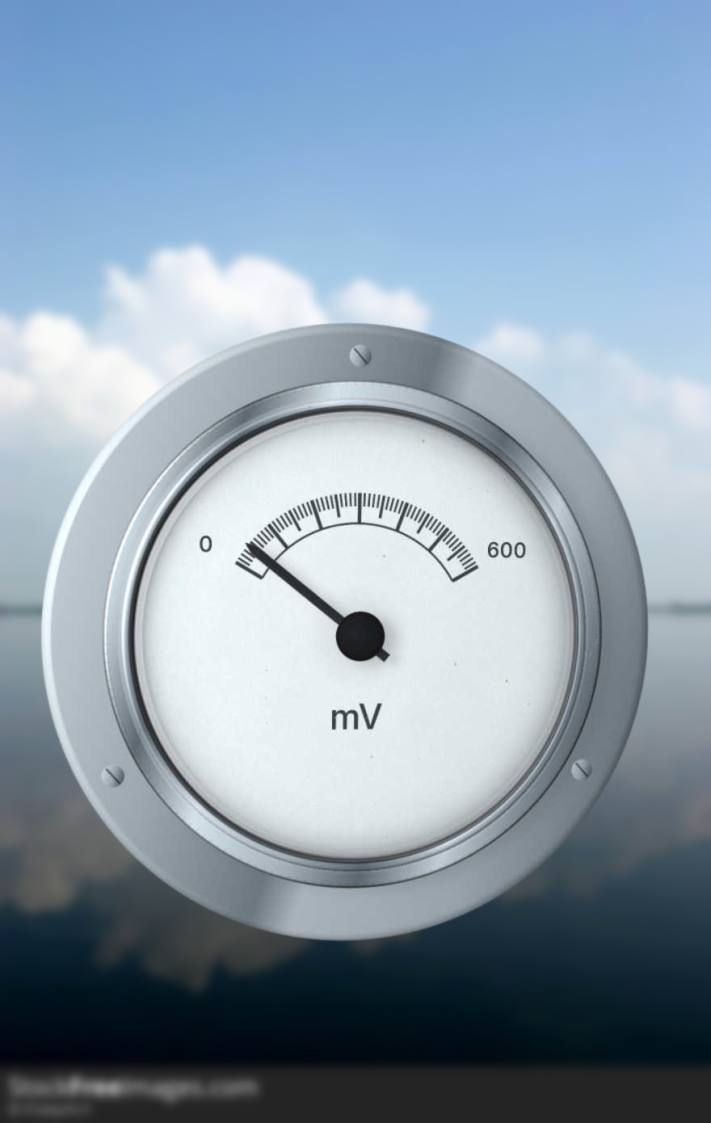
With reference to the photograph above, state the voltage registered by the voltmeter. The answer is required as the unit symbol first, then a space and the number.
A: mV 40
